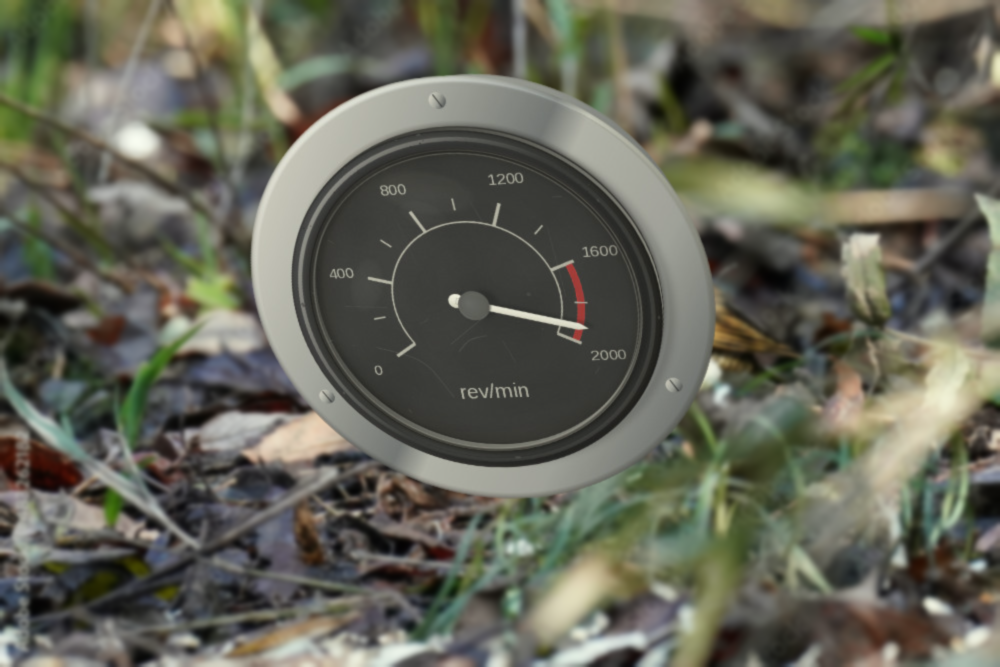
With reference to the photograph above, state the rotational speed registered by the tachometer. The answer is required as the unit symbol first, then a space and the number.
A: rpm 1900
